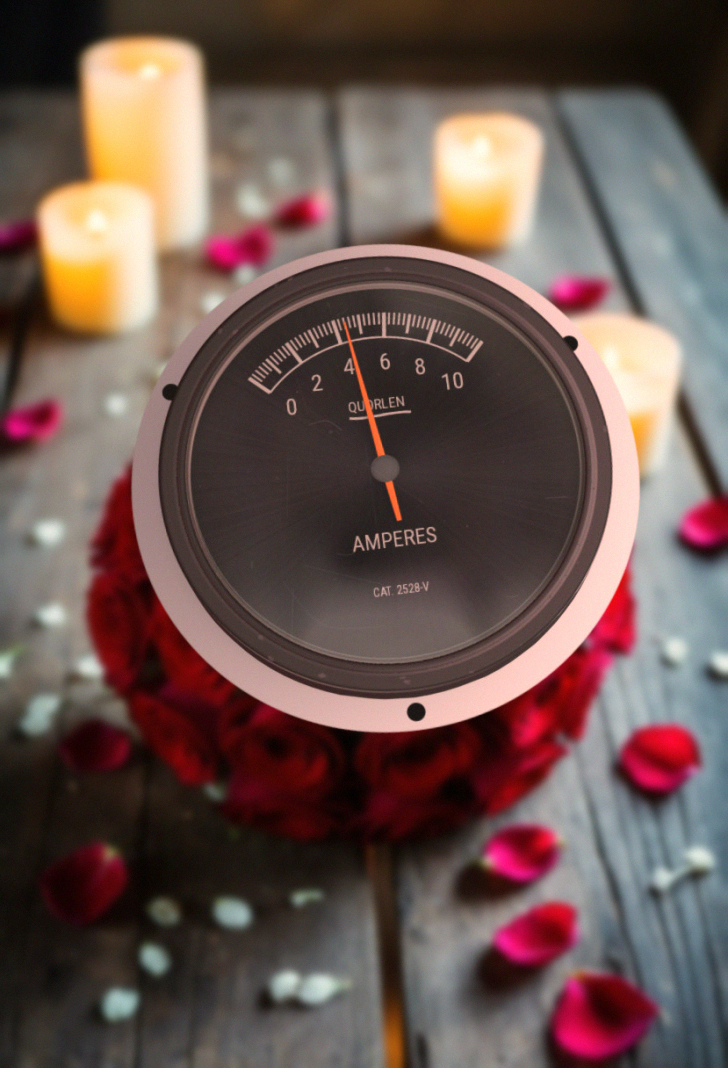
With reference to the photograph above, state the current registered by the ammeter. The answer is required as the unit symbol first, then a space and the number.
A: A 4.4
